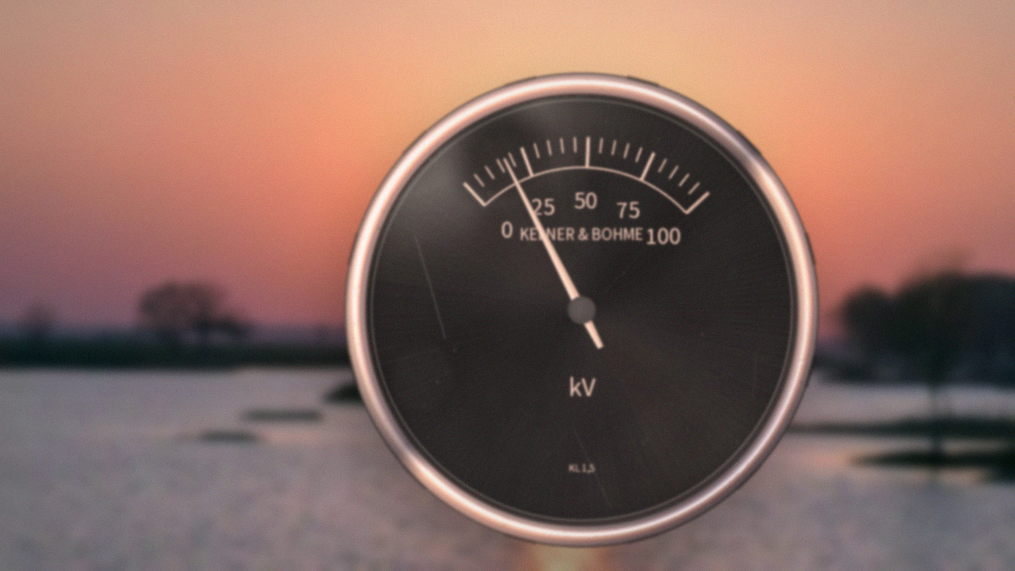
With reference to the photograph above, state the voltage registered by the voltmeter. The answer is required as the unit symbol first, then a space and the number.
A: kV 17.5
